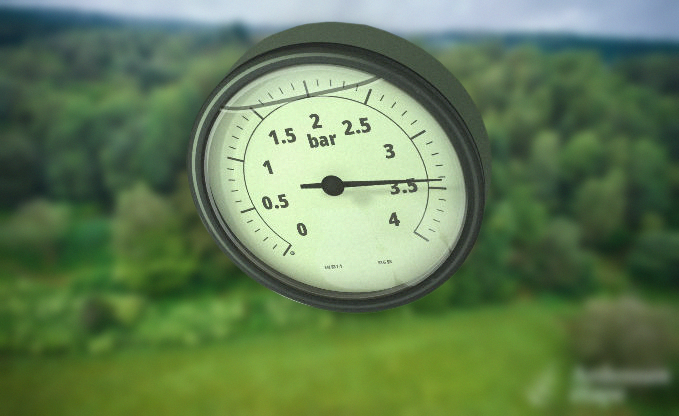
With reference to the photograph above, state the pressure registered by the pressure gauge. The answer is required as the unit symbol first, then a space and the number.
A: bar 3.4
